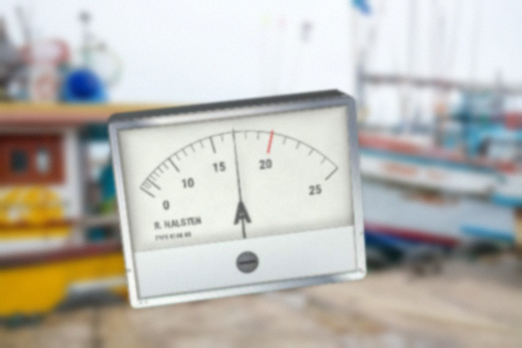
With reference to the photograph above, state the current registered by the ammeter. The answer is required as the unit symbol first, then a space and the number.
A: A 17
